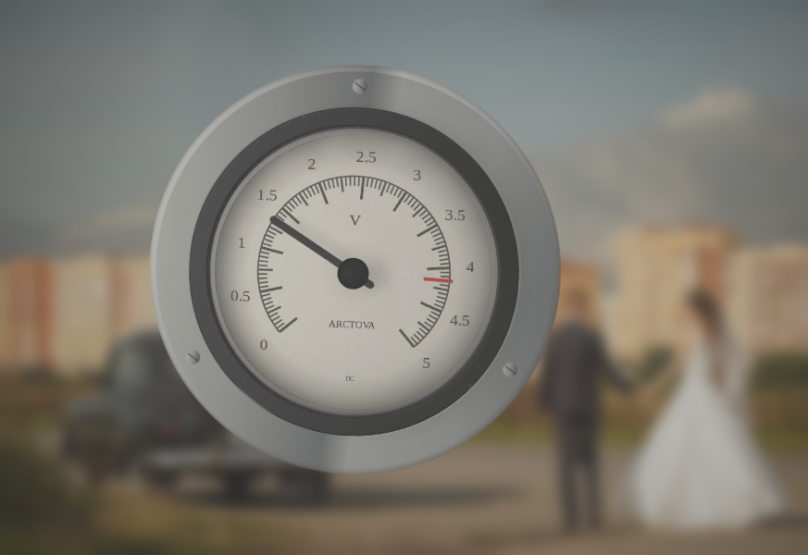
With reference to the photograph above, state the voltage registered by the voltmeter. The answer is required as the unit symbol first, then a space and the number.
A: V 1.35
